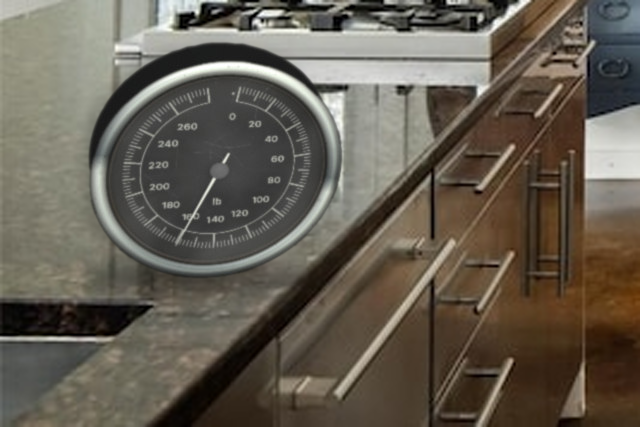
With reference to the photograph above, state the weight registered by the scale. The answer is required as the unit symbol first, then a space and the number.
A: lb 160
